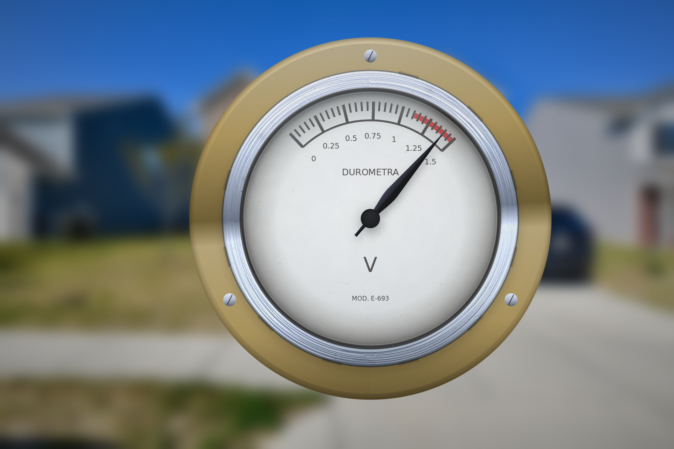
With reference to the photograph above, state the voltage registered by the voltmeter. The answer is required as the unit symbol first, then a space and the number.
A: V 1.4
